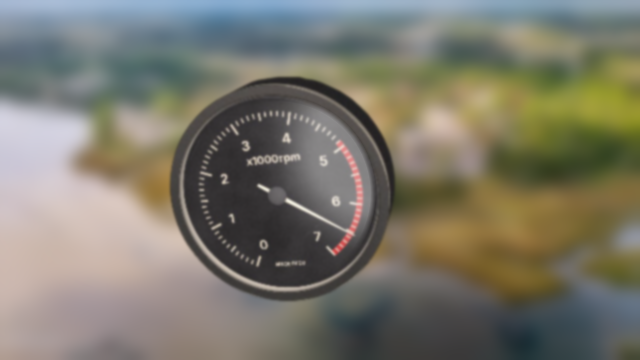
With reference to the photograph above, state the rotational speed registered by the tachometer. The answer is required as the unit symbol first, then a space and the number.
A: rpm 6500
